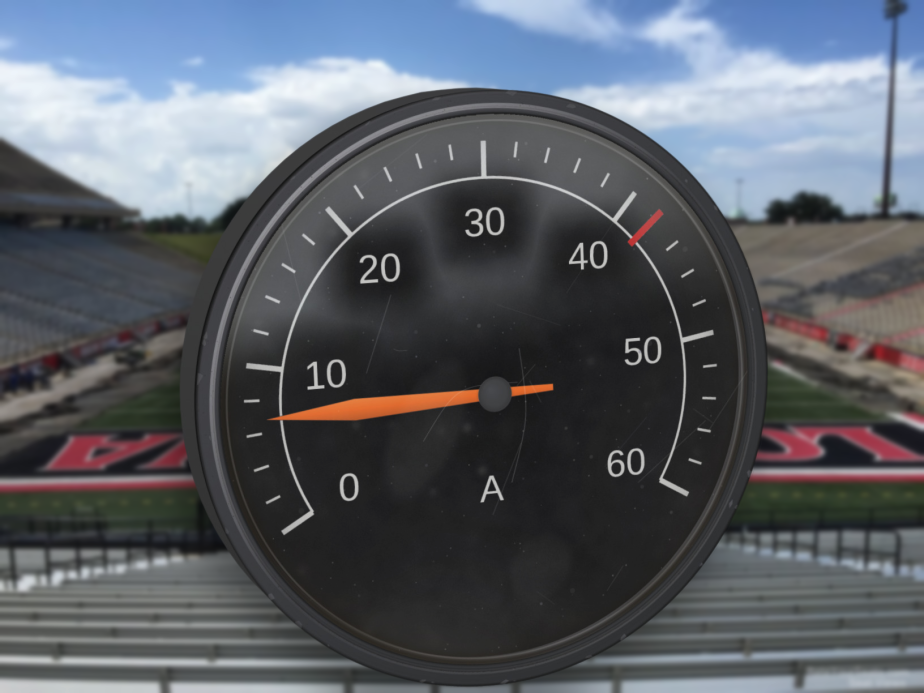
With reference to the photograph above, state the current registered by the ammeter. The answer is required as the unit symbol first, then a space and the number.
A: A 7
